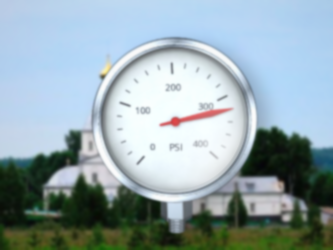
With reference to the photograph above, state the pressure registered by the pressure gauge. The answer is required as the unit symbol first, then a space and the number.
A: psi 320
